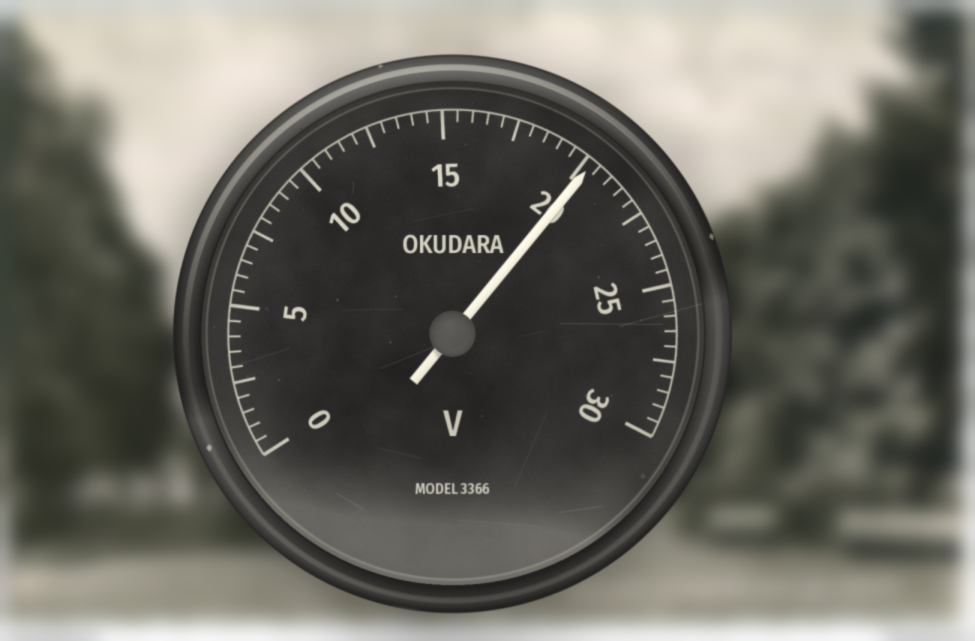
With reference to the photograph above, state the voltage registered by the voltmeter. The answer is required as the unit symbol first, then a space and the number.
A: V 20.25
